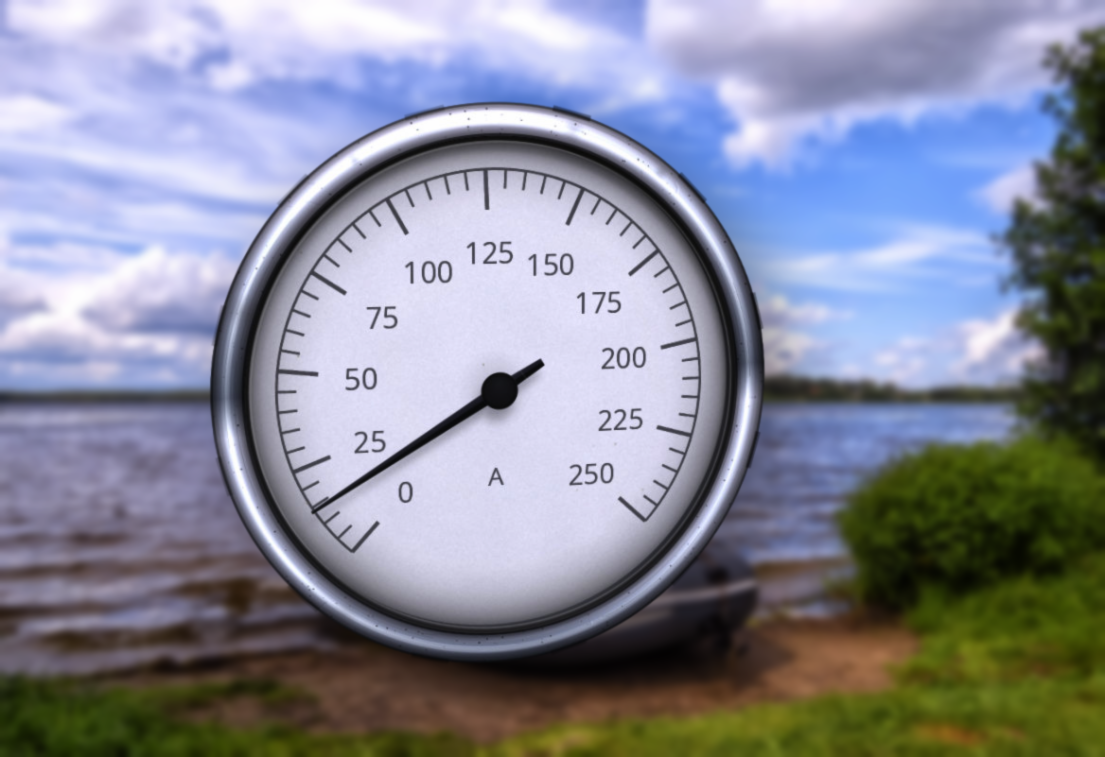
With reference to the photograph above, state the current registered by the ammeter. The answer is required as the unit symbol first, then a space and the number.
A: A 15
